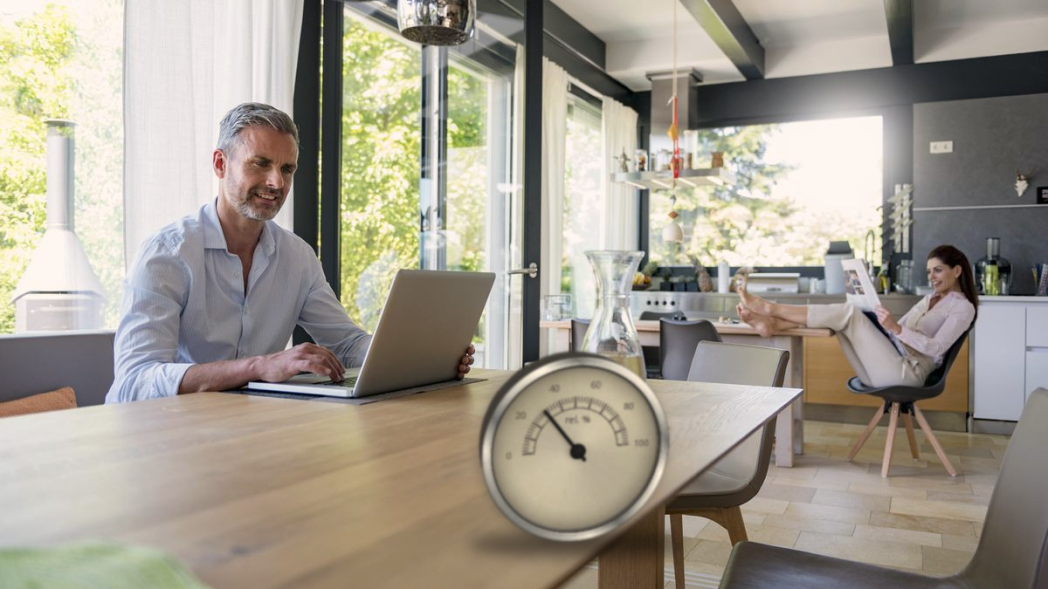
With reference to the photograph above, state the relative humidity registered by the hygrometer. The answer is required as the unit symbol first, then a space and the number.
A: % 30
